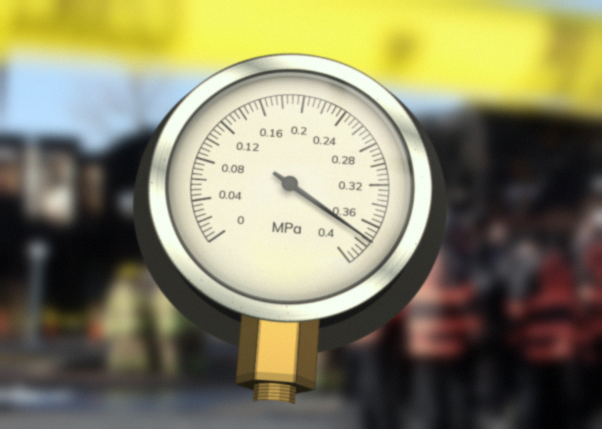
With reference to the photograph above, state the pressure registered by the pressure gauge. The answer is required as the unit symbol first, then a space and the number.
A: MPa 0.375
